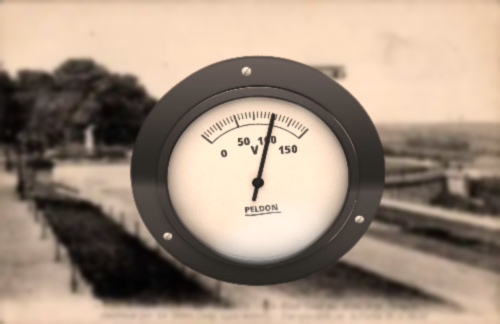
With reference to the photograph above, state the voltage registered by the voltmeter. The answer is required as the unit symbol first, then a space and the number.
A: V 100
